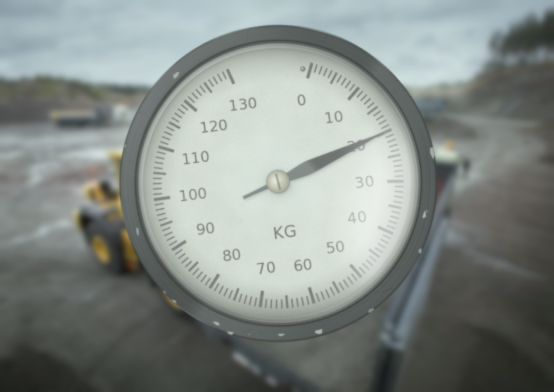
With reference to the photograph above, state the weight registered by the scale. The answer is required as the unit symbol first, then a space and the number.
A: kg 20
